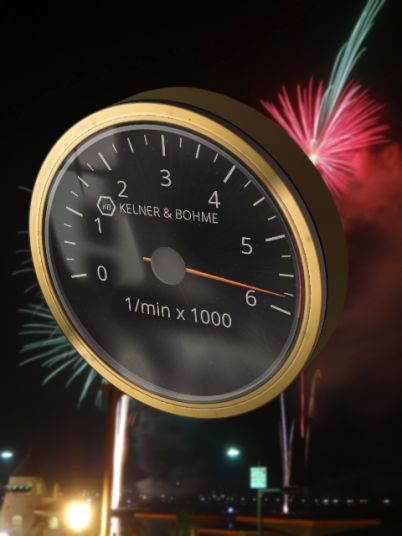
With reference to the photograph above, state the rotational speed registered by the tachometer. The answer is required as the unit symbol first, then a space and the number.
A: rpm 5750
